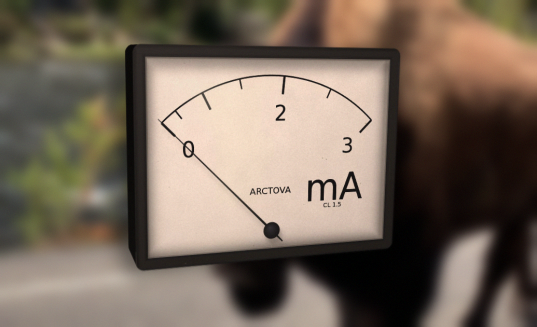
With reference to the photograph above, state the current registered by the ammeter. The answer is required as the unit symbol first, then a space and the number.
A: mA 0
